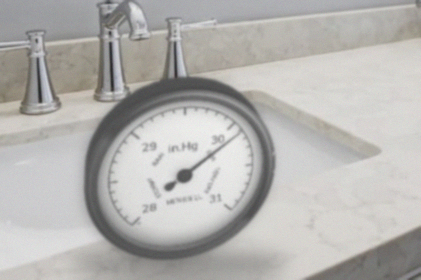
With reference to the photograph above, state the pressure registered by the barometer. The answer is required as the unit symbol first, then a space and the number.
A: inHg 30.1
